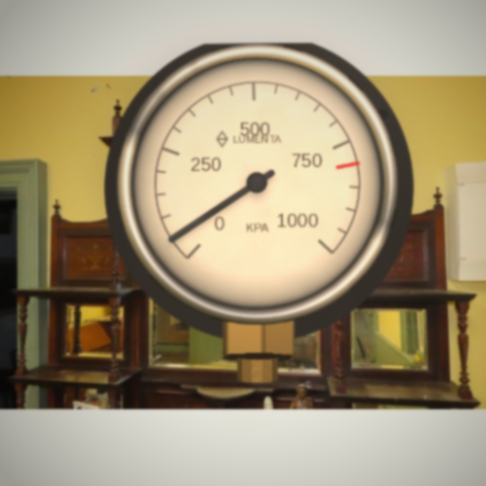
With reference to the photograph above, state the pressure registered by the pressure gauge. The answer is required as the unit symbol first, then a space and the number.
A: kPa 50
